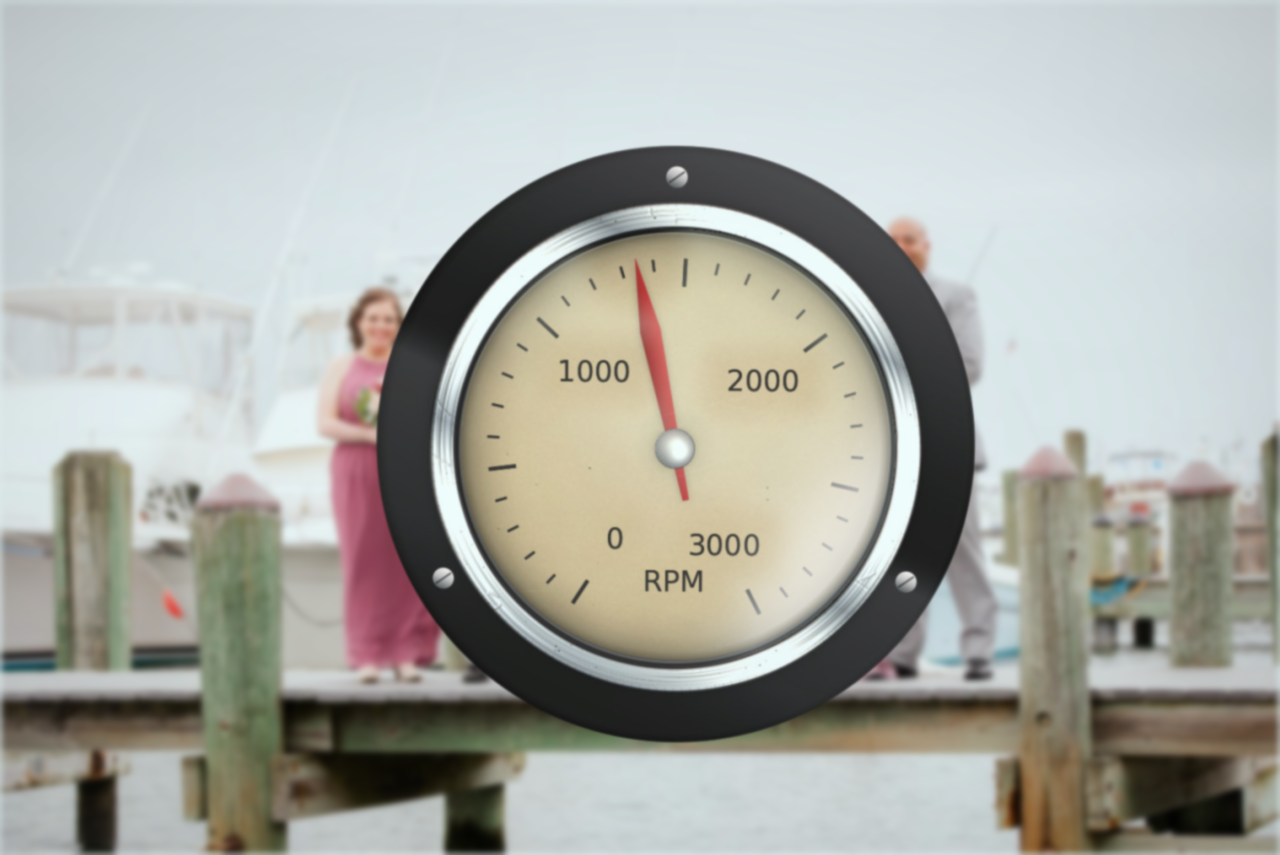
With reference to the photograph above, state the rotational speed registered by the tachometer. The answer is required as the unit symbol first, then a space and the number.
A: rpm 1350
